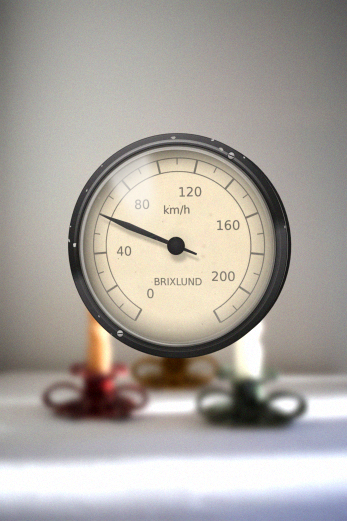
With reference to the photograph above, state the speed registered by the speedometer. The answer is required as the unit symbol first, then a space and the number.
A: km/h 60
